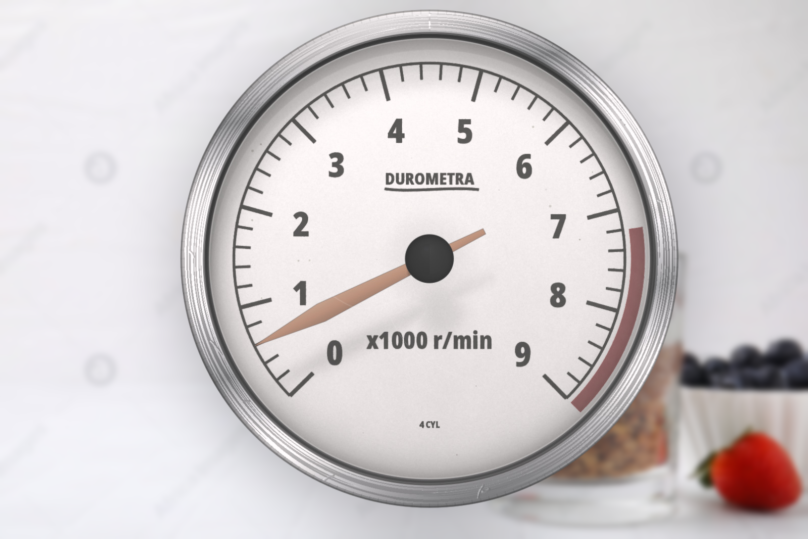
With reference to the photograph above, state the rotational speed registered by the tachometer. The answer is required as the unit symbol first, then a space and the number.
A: rpm 600
